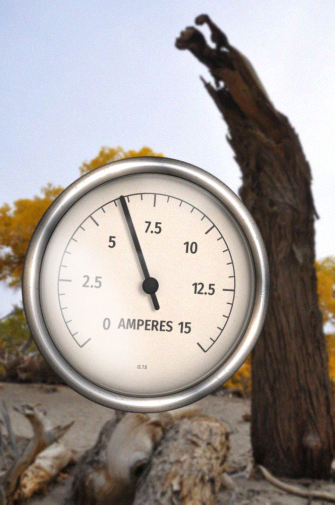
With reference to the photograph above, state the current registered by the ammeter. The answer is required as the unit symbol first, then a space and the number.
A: A 6.25
